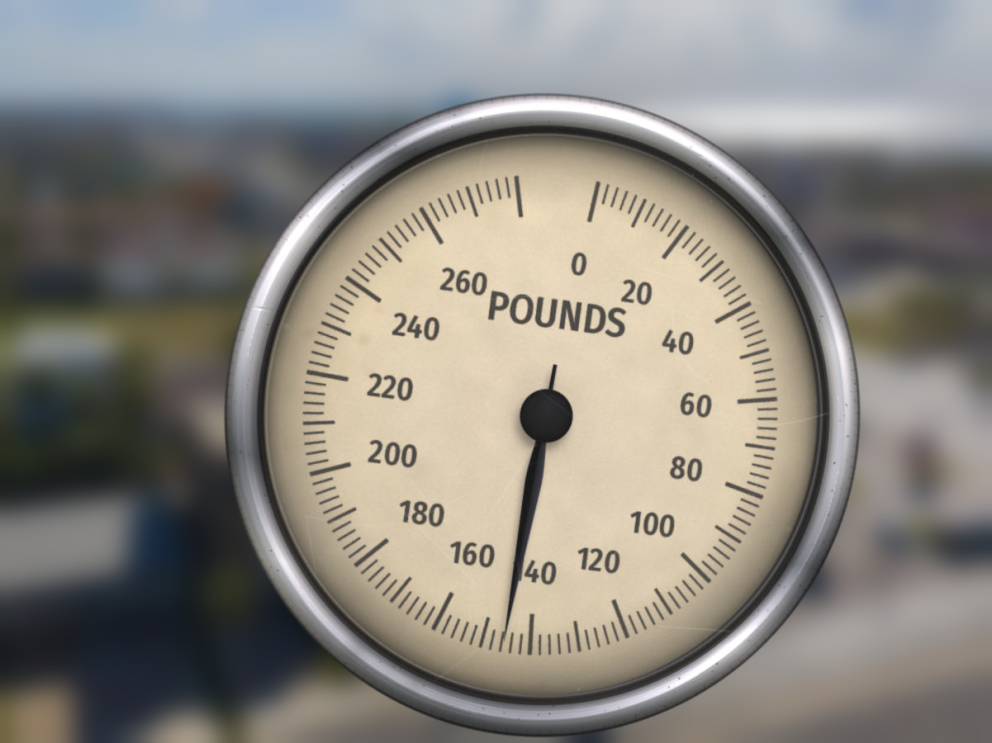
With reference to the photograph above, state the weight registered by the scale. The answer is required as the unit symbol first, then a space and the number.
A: lb 146
